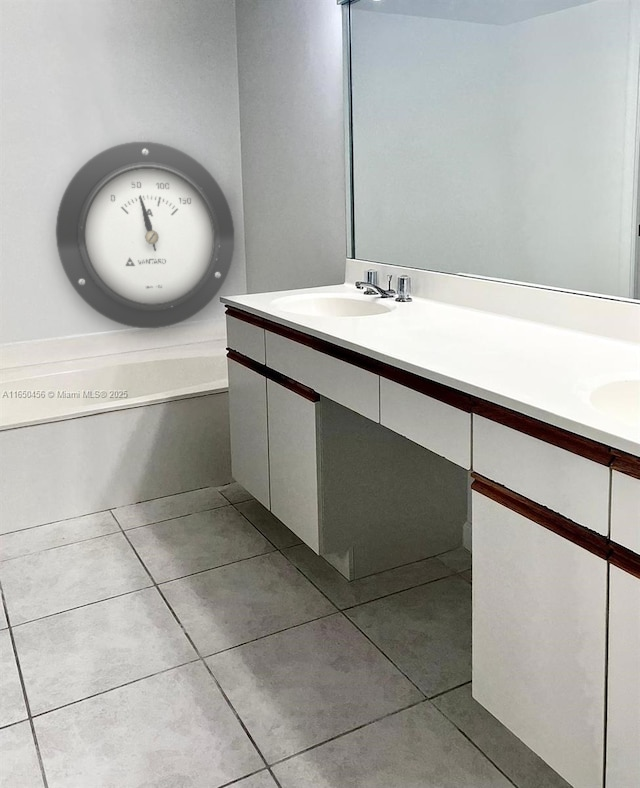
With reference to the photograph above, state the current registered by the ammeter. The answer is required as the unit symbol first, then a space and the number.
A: A 50
